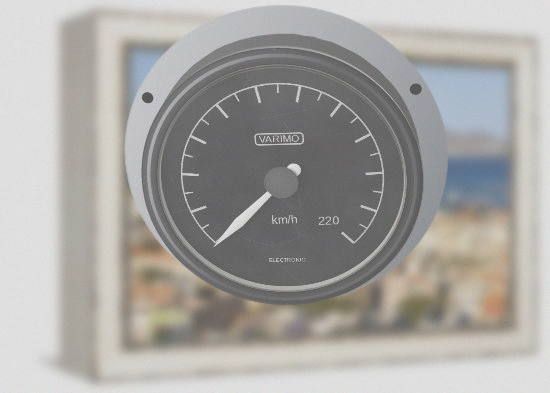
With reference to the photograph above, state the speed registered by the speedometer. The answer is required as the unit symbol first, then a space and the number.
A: km/h 0
